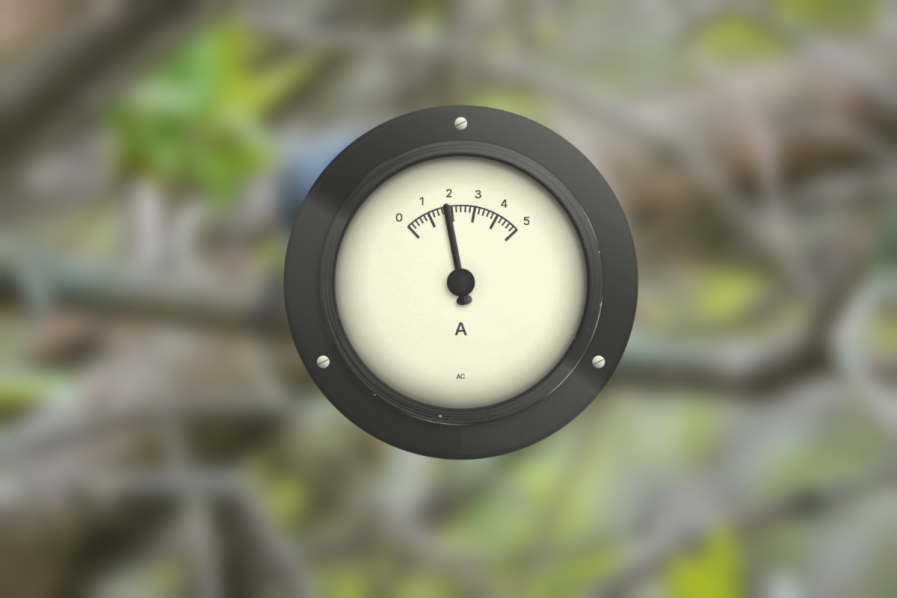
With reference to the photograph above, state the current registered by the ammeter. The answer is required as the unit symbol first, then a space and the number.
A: A 1.8
